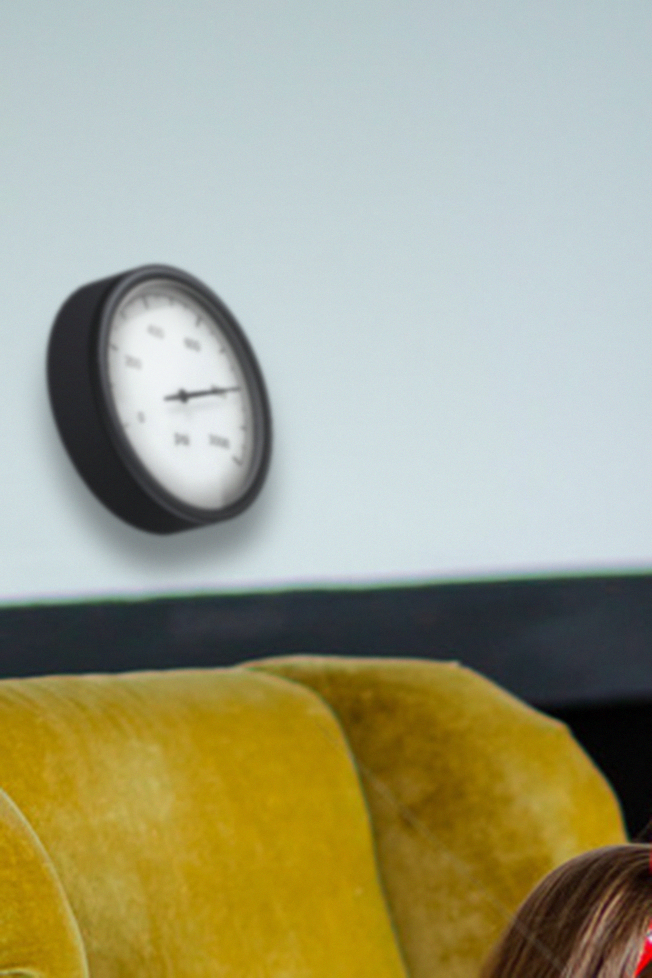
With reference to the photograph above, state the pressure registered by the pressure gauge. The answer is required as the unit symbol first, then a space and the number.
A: psi 800
